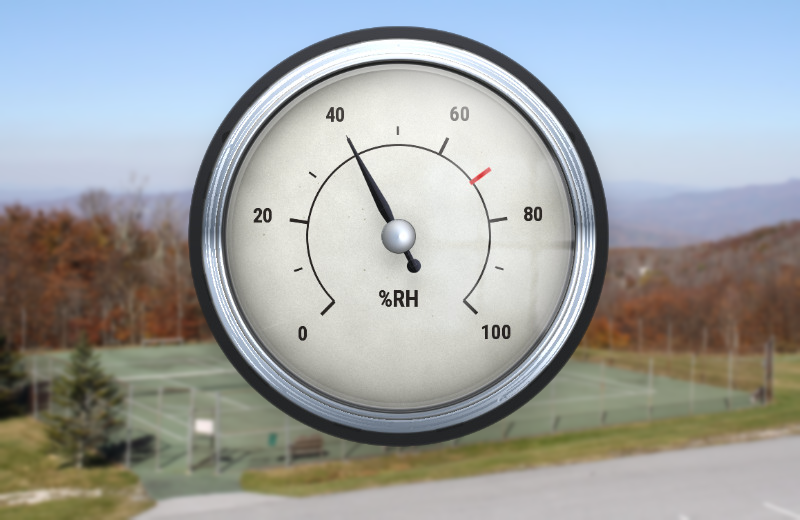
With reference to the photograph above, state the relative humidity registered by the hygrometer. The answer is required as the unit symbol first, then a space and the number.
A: % 40
